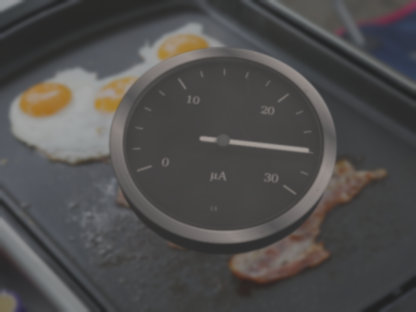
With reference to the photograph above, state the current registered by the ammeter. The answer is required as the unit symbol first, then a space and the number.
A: µA 26
